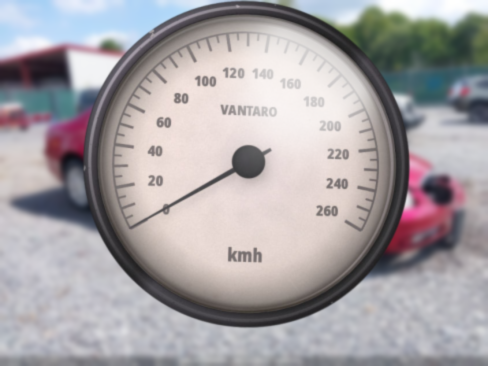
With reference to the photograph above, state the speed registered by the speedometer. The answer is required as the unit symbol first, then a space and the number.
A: km/h 0
